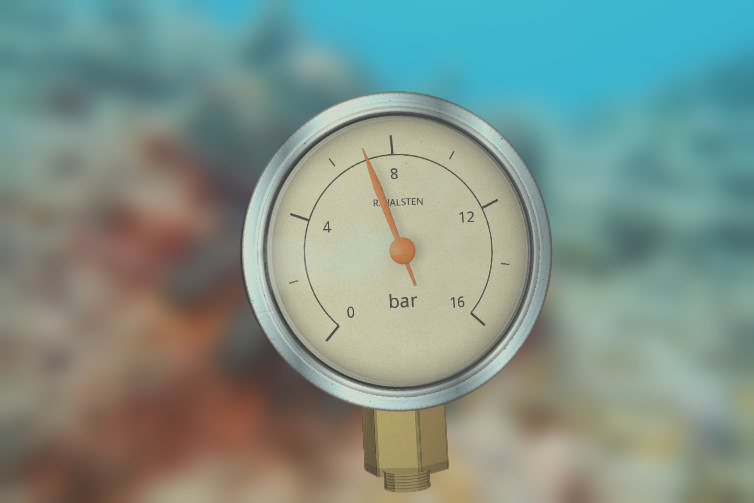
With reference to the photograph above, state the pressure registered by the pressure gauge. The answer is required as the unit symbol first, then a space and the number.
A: bar 7
